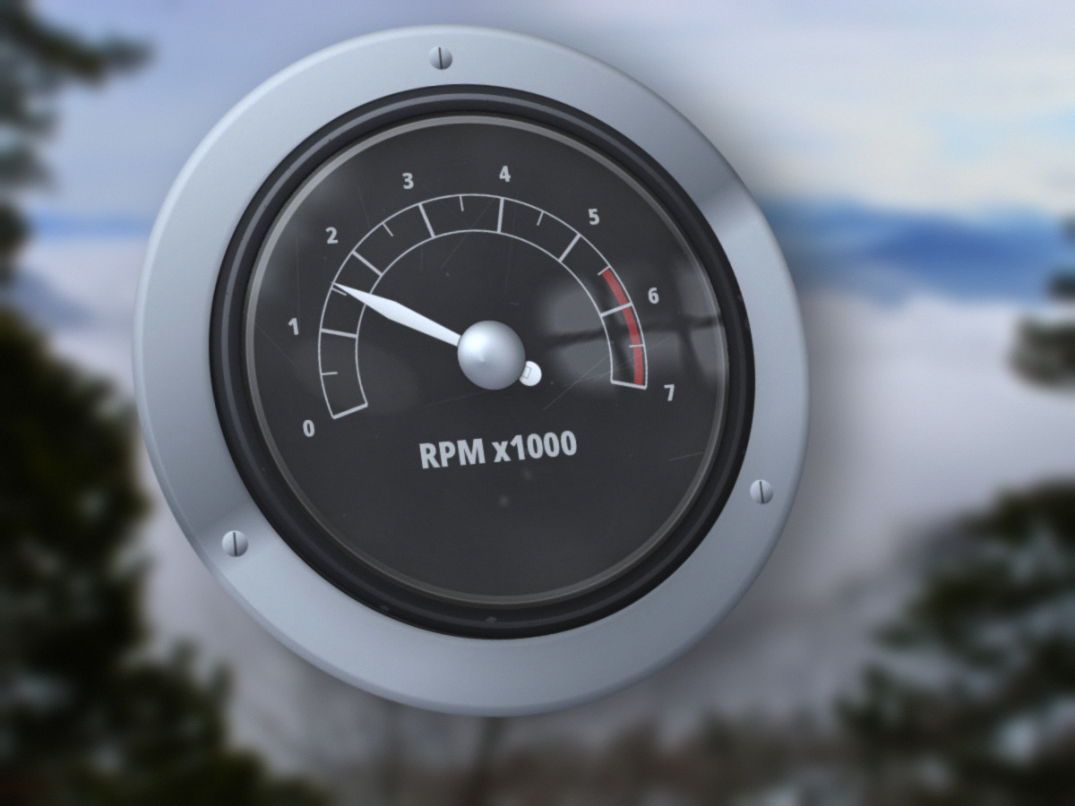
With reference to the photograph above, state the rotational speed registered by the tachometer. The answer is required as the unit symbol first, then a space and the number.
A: rpm 1500
